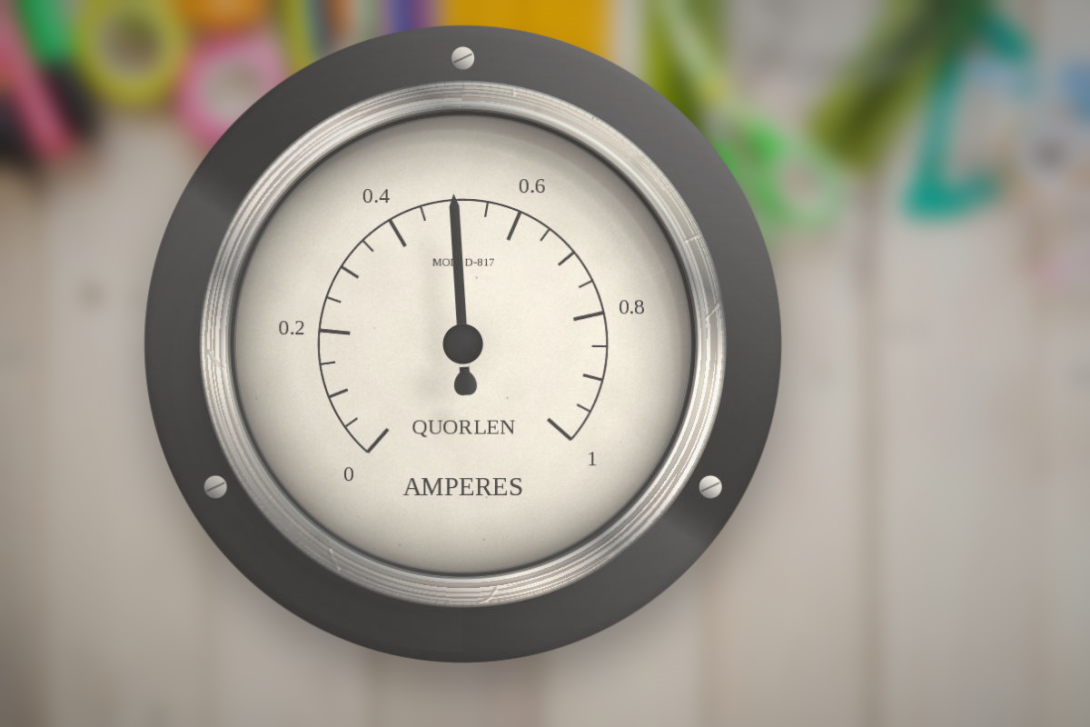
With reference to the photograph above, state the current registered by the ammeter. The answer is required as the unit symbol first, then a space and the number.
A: A 0.5
